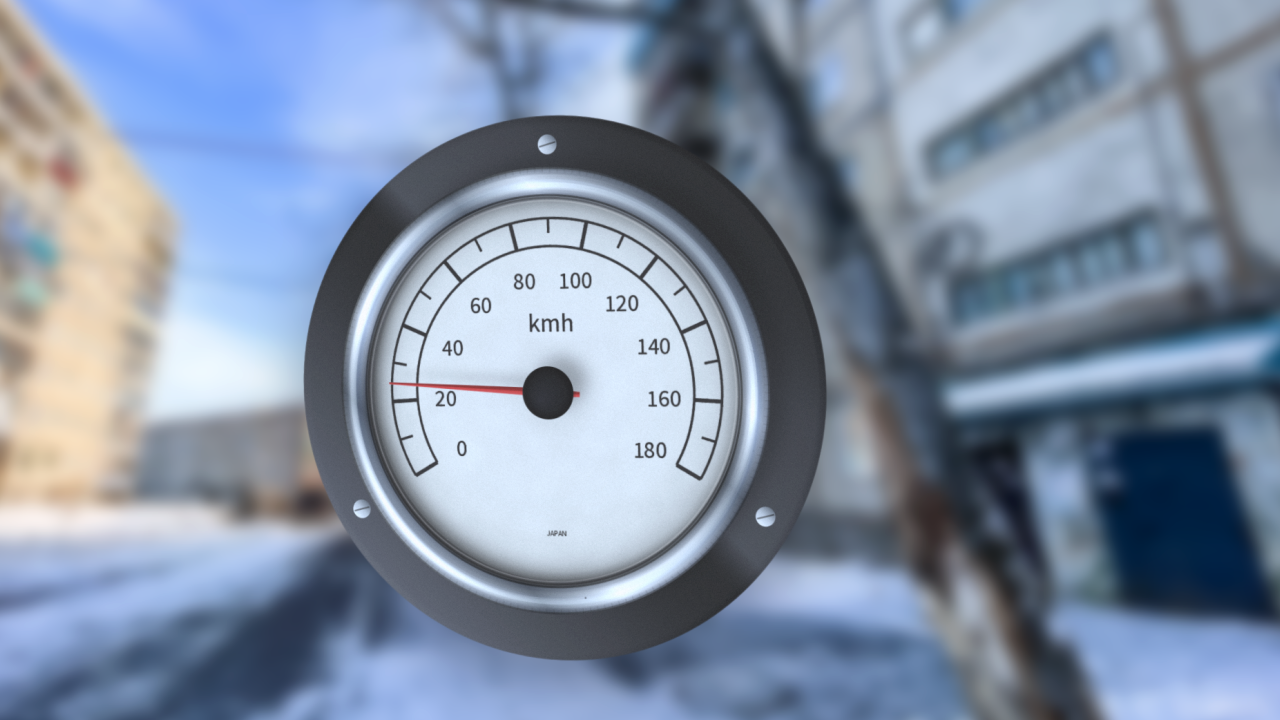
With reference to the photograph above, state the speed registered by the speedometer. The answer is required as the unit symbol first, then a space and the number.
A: km/h 25
